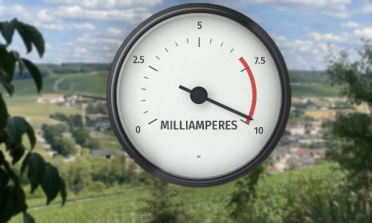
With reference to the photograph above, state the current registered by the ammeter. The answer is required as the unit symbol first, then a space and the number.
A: mA 9.75
